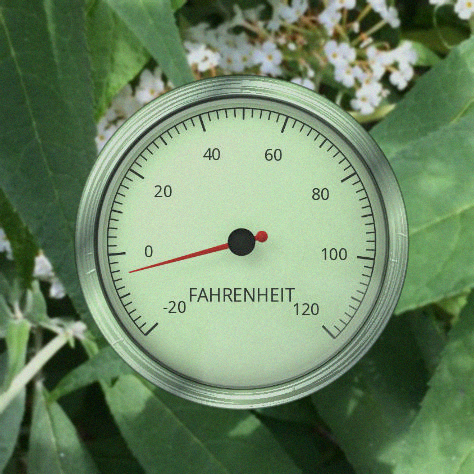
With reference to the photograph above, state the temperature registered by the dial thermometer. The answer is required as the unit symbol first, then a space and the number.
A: °F -5
